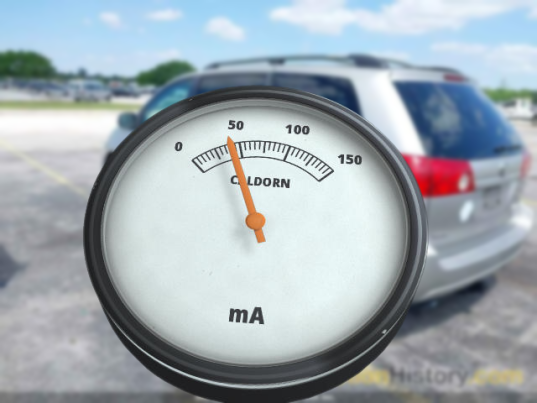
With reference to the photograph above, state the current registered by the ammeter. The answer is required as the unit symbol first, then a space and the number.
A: mA 40
